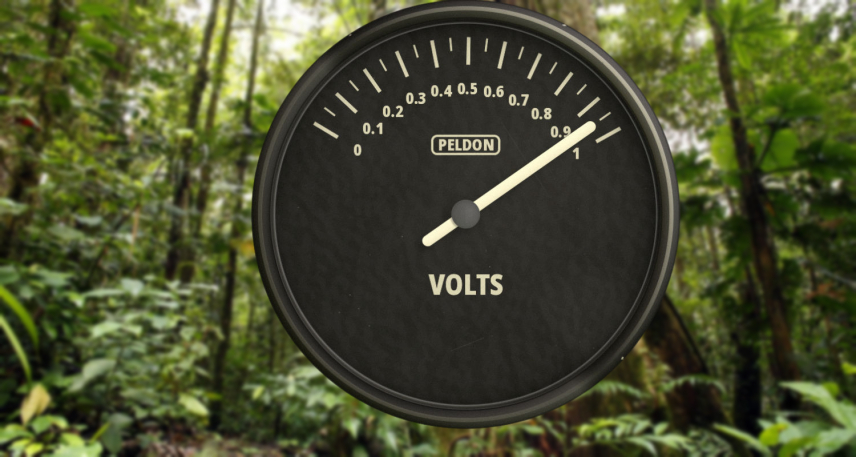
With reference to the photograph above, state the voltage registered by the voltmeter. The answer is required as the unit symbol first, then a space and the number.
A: V 0.95
